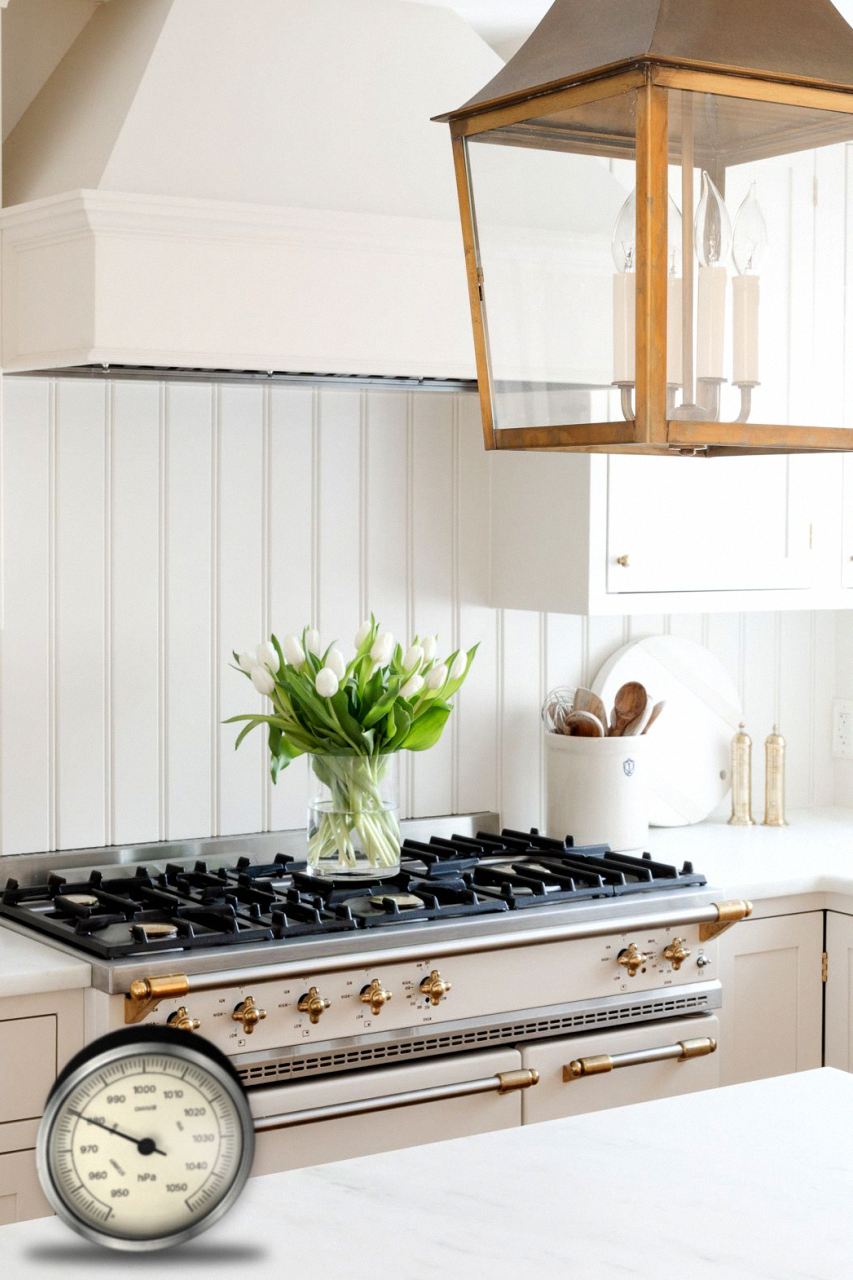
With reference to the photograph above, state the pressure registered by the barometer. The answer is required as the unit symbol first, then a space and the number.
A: hPa 980
